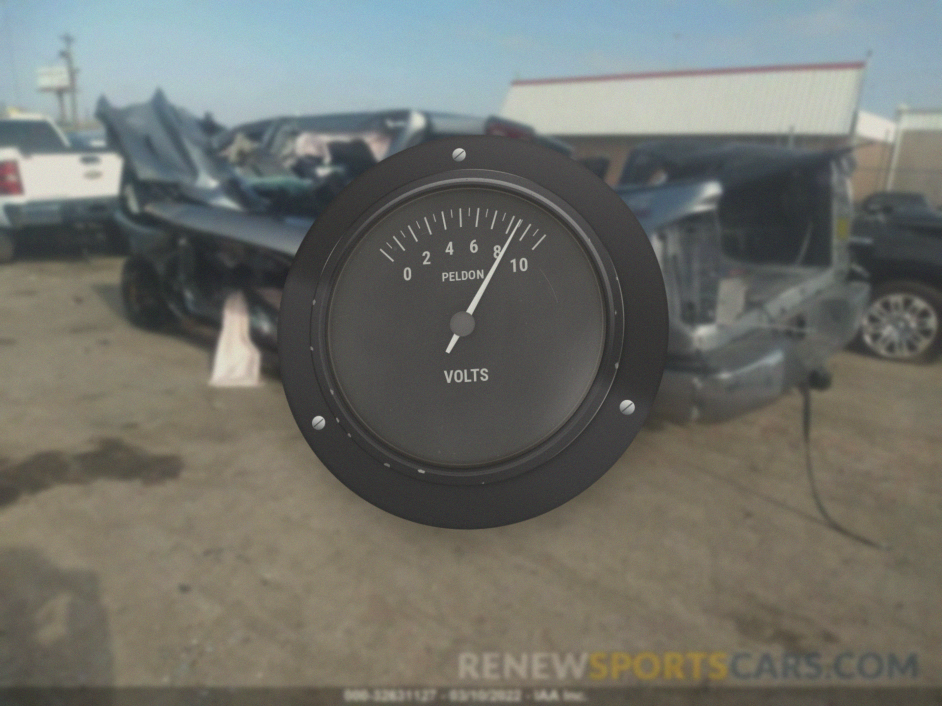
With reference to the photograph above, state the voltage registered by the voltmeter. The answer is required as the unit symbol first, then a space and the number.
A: V 8.5
